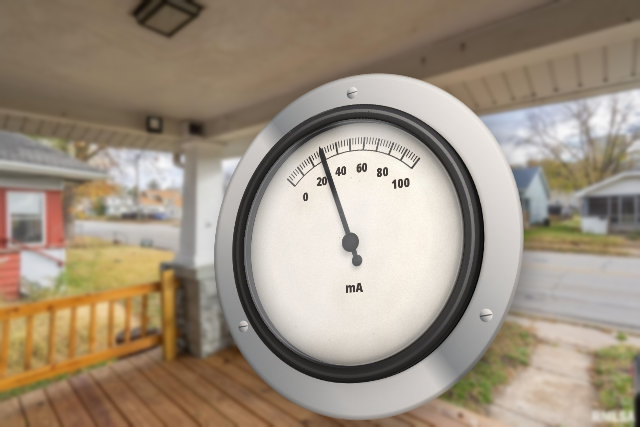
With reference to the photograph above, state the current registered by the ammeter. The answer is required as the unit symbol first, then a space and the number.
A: mA 30
